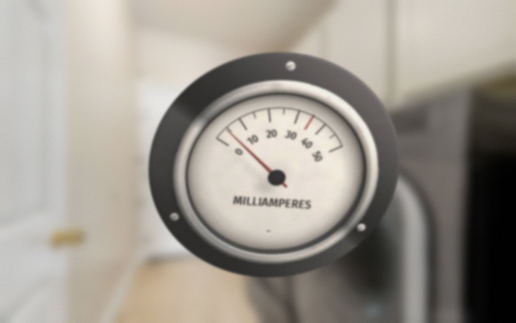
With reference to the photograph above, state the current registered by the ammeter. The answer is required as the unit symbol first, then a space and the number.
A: mA 5
